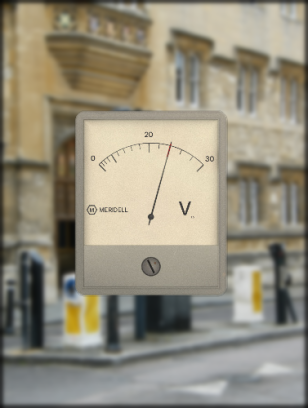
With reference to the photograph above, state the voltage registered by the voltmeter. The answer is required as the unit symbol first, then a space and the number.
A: V 24
